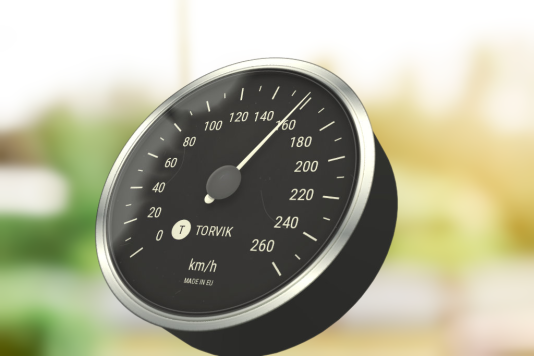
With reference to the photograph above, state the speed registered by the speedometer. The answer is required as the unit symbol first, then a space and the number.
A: km/h 160
